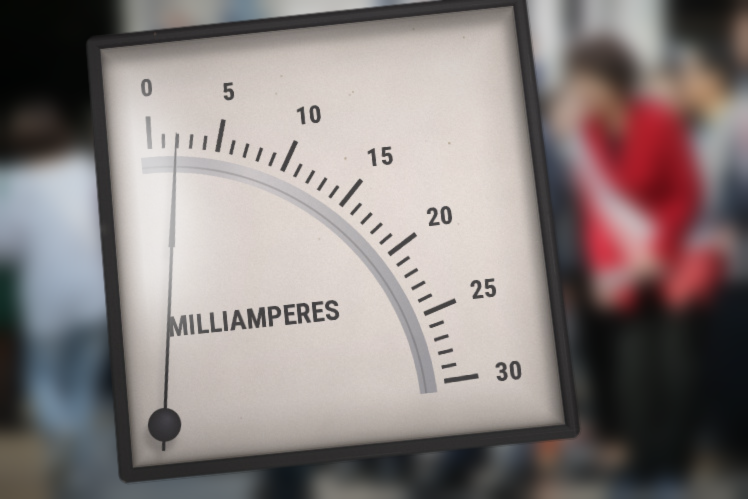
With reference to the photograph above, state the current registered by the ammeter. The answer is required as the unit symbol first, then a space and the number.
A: mA 2
